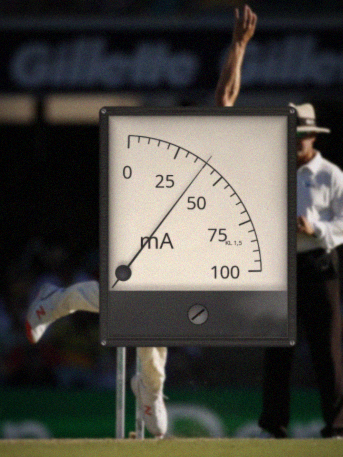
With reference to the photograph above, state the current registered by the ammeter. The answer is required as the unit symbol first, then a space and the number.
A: mA 40
